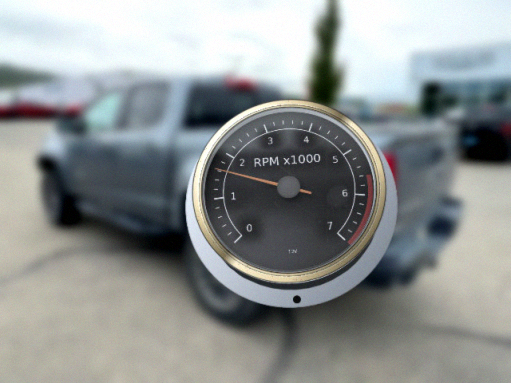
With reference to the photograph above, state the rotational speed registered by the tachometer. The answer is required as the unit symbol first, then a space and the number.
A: rpm 1600
